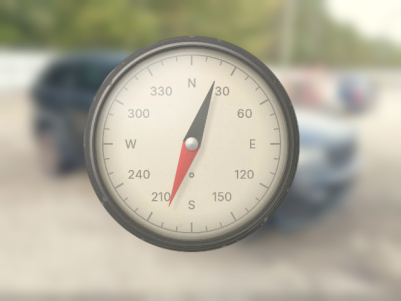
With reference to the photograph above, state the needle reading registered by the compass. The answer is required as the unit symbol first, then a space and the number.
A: ° 200
